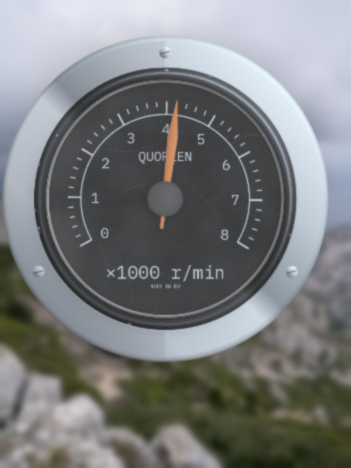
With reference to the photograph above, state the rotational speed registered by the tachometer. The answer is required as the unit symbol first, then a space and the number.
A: rpm 4200
